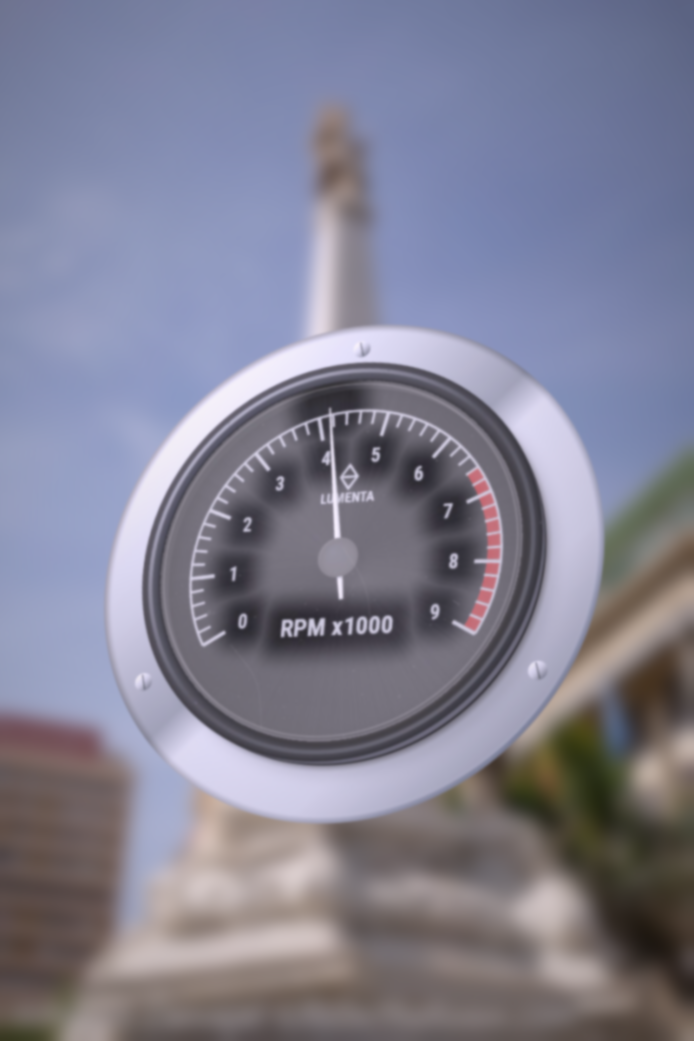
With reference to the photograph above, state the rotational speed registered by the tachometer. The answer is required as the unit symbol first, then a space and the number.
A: rpm 4200
